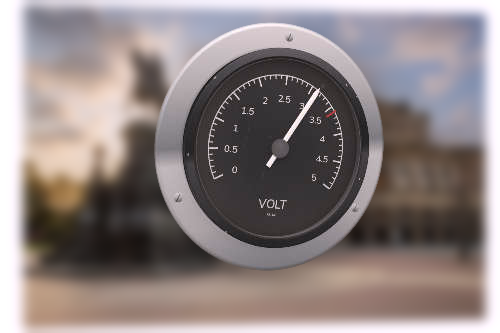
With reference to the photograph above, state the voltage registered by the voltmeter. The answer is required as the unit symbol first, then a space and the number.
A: V 3.1
